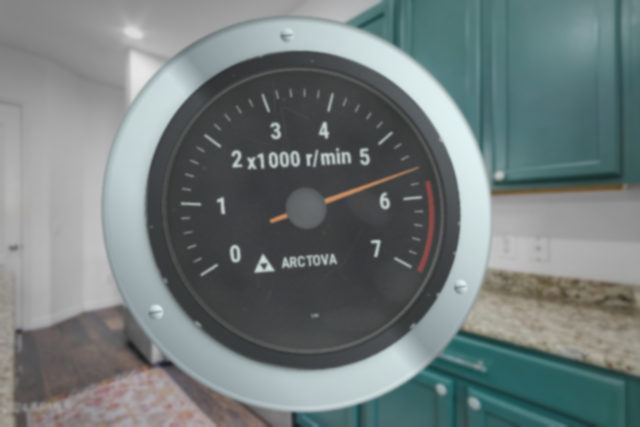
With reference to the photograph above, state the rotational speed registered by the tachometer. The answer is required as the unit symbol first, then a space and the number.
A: rpm 5600
